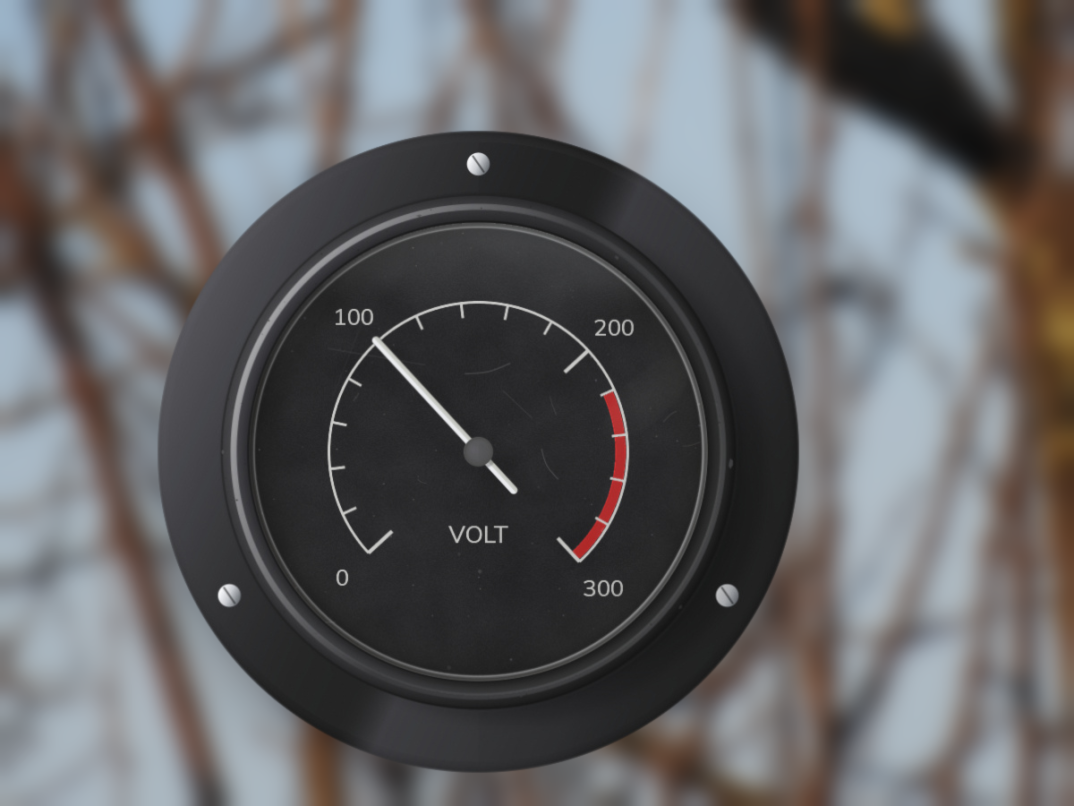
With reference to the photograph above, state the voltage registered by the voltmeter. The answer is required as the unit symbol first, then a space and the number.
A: V 100
